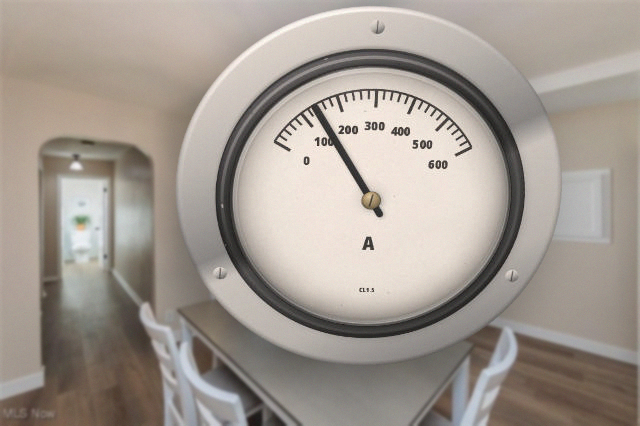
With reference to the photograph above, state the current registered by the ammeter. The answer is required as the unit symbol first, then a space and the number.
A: A 140
